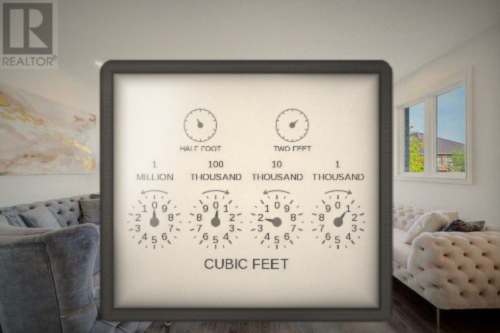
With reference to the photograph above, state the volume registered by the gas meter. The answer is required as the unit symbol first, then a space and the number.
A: ft³ 2100
